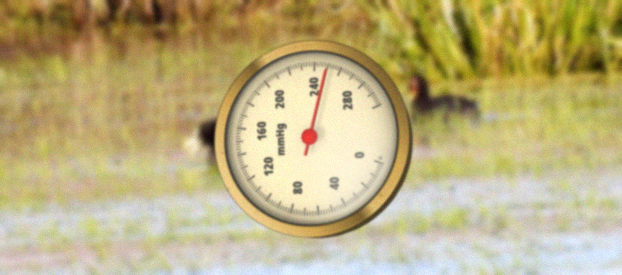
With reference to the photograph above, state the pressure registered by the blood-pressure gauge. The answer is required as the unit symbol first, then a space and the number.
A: mmHg 250
